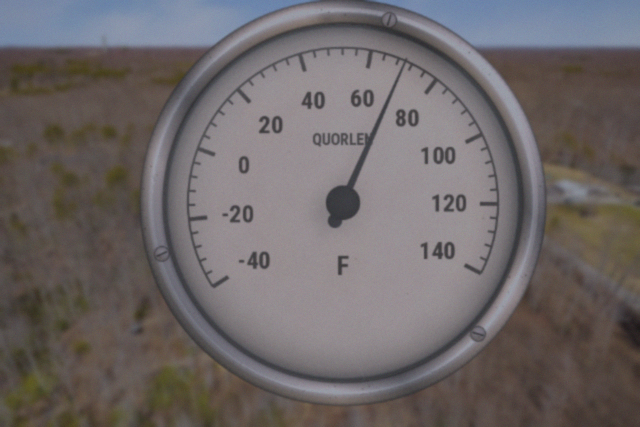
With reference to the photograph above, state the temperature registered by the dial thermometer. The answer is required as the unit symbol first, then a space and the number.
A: °F 70
